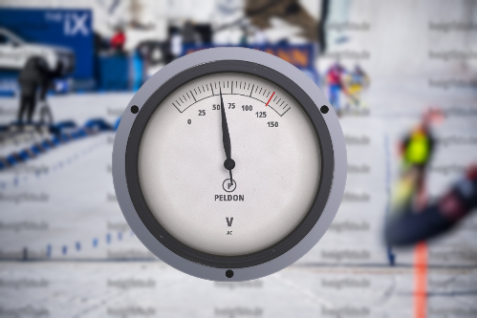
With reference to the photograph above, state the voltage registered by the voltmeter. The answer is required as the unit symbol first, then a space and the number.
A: V 60
